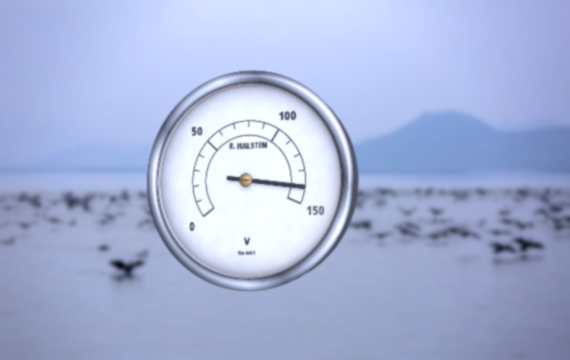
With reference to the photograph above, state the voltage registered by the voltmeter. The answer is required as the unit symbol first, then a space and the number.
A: V 140
